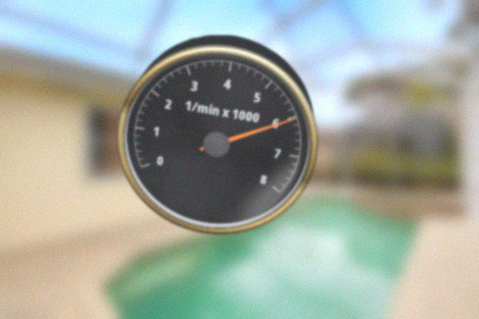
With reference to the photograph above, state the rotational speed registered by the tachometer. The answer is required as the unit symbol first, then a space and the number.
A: rpm 6000
